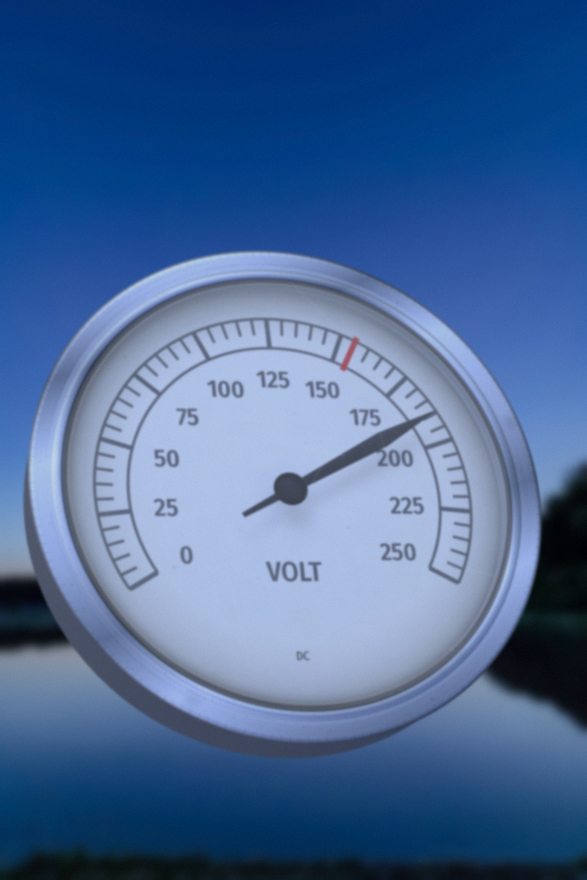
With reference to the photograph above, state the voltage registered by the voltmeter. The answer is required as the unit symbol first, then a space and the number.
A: V 190
